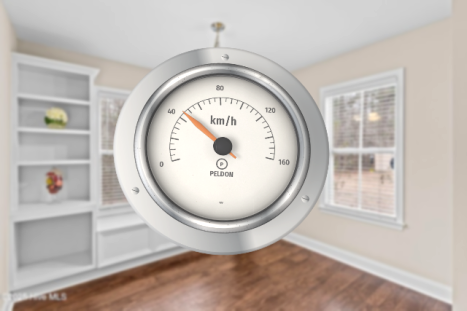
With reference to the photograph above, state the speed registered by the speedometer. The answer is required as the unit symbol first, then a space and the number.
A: km/h 45
